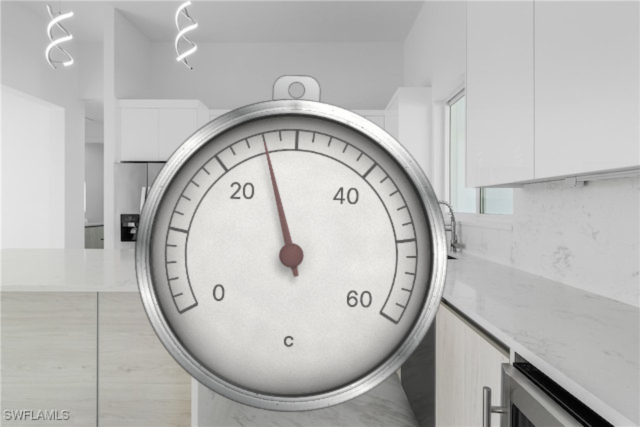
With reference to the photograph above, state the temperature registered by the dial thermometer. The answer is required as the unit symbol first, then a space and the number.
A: °C 26
